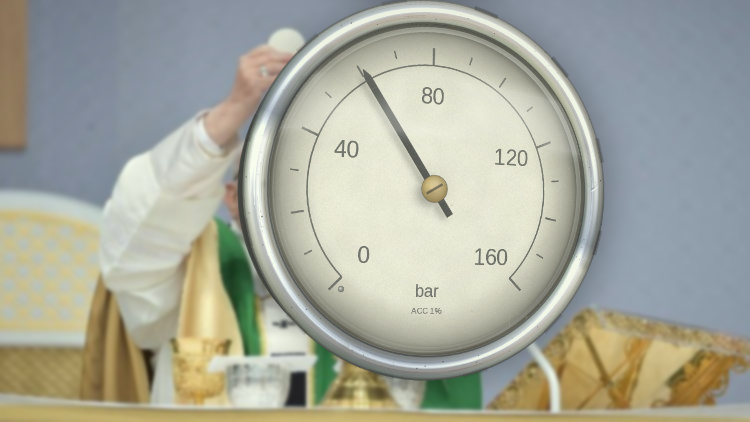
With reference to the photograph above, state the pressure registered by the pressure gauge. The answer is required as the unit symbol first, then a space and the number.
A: bar 60
